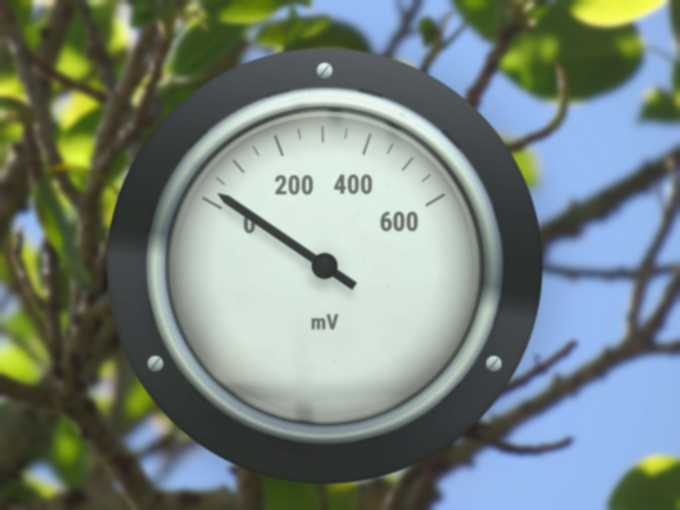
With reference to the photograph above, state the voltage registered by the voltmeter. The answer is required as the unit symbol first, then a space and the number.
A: mV 25
